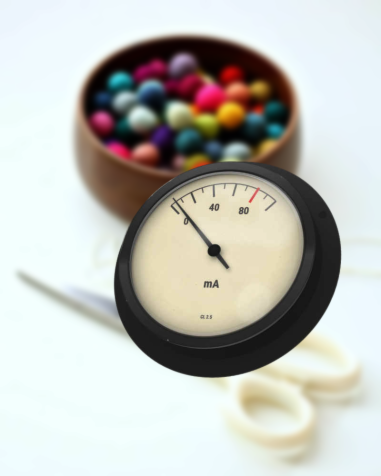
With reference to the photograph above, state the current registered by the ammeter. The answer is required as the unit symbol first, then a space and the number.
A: mA 5
